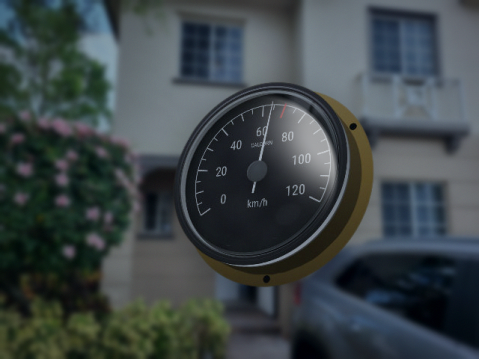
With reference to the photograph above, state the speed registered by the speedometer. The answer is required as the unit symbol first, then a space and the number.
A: km/h 65
